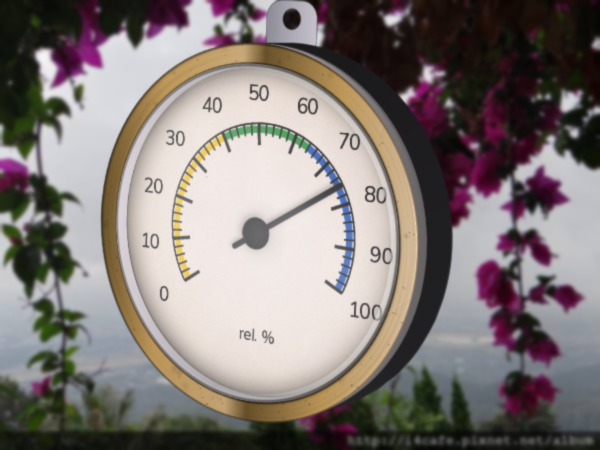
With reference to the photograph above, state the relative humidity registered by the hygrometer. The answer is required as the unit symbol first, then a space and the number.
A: % 76
